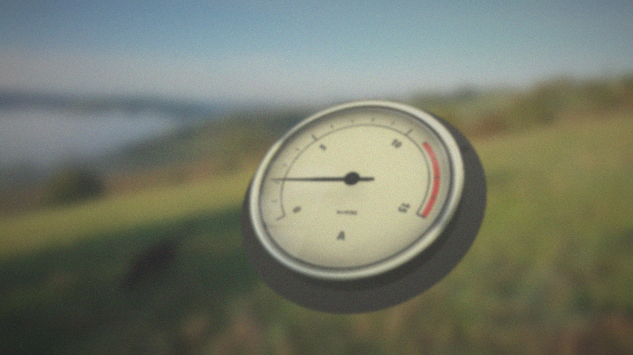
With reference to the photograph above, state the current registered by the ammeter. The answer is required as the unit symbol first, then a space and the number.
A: A 2
